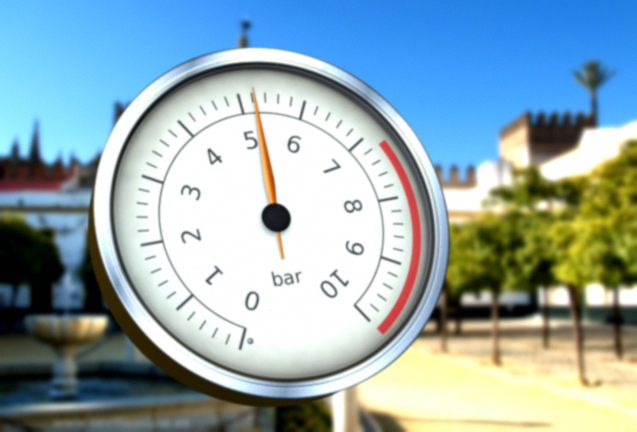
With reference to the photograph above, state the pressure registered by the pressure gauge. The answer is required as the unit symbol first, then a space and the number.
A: bar 5.2
